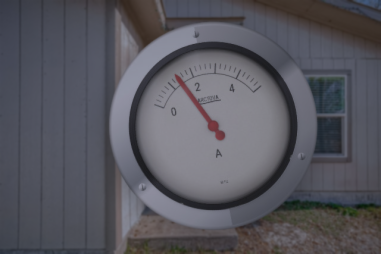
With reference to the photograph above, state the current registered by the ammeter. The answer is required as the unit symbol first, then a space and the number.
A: A 1.4
